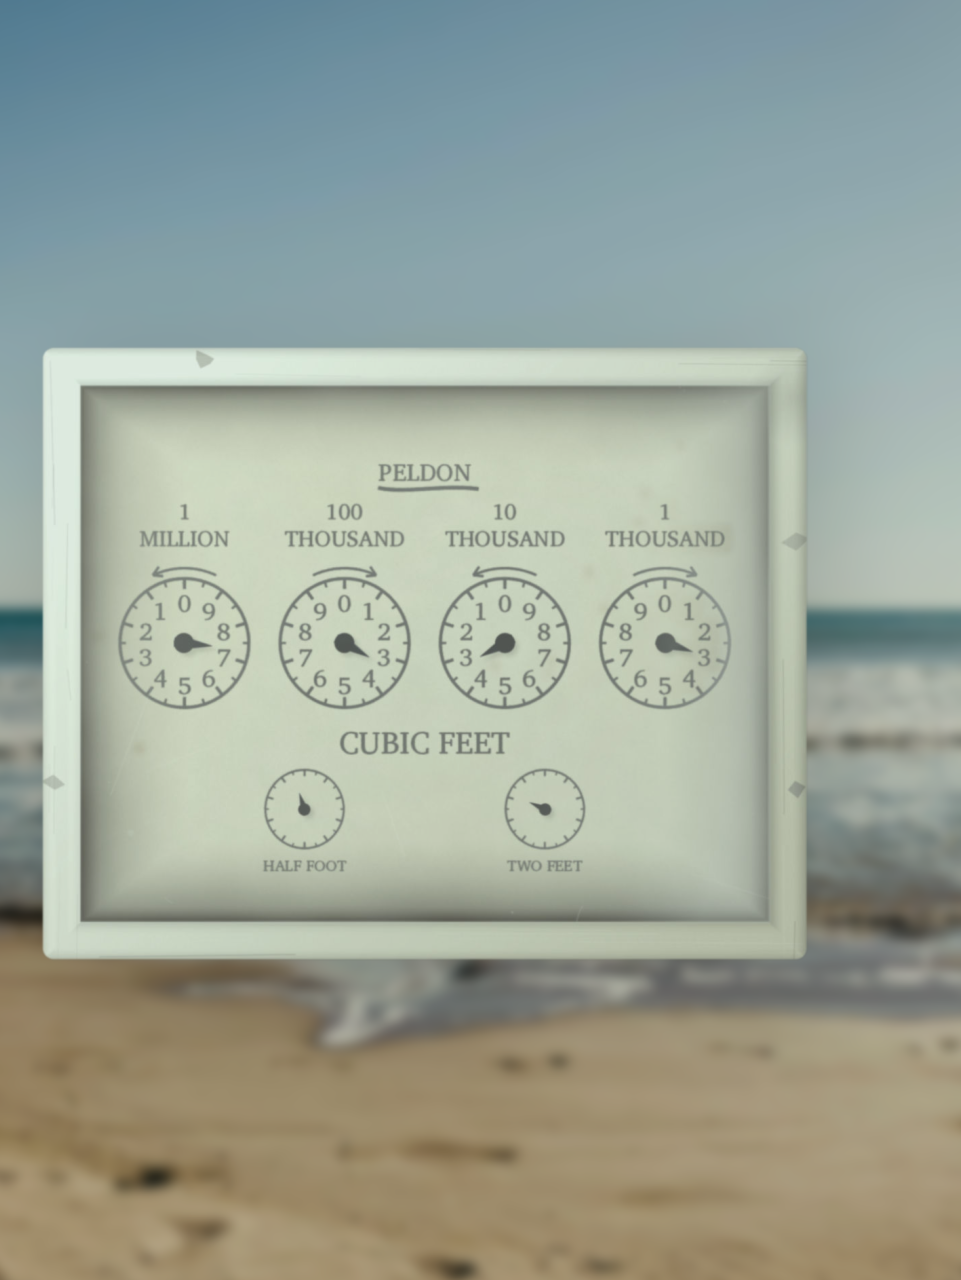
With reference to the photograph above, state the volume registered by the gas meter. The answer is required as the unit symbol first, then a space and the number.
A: ft³ 733300
